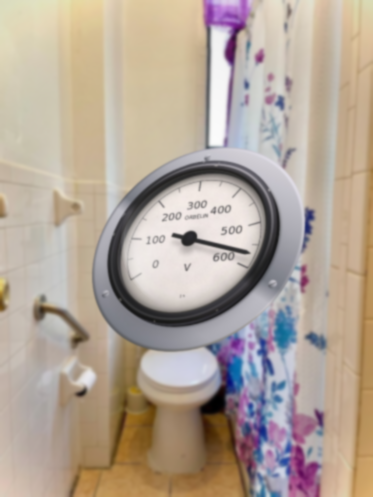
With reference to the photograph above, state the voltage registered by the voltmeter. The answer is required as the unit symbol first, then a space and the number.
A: V 575
